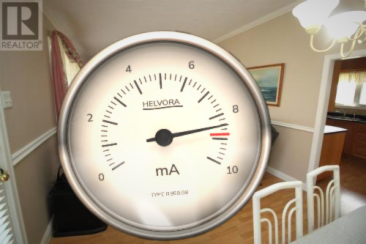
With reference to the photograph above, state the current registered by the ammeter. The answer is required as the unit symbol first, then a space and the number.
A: mA 8.4
